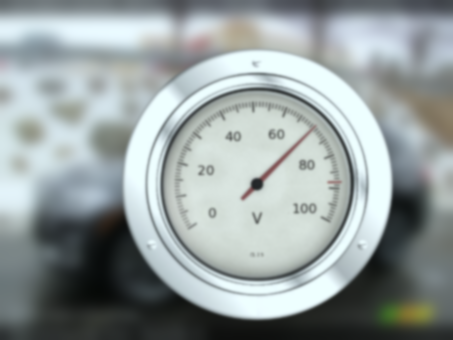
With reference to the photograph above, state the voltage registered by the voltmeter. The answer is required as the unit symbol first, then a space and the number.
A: V 70
